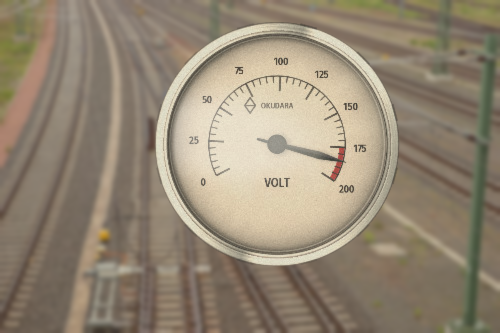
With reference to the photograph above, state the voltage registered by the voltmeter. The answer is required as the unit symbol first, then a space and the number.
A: V 185
